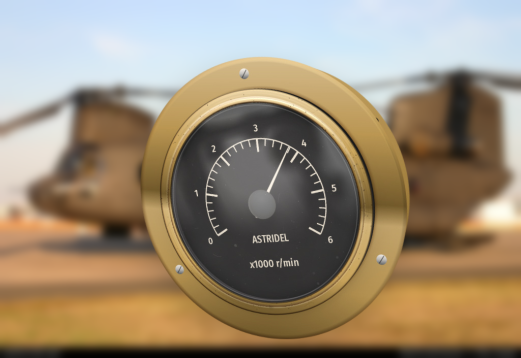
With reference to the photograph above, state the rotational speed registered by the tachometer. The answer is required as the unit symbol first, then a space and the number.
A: rpm 3800
